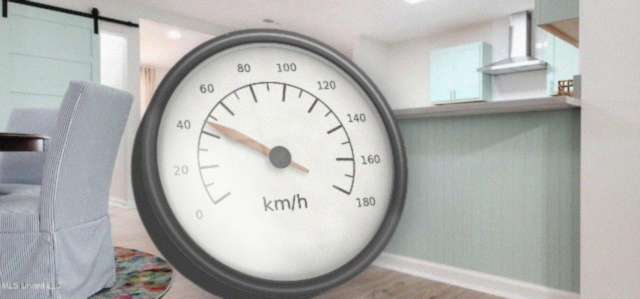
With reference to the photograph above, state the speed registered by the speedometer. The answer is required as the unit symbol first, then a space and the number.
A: km/h 45
